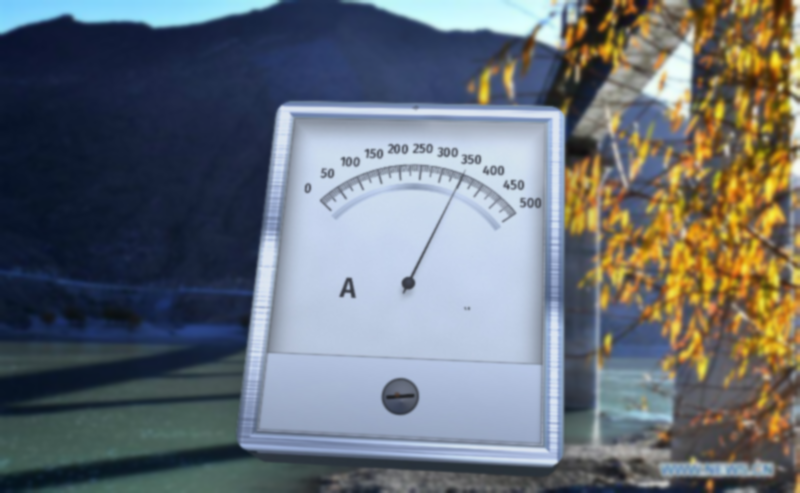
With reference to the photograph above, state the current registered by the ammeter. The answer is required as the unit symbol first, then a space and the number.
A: A 350
